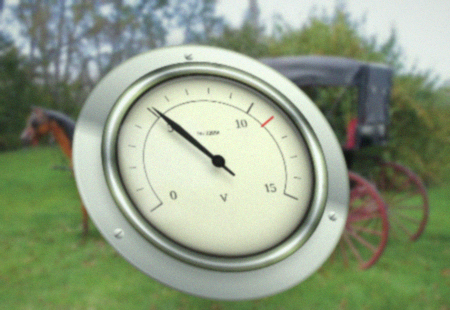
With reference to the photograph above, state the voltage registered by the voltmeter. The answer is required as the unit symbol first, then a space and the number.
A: V 5
